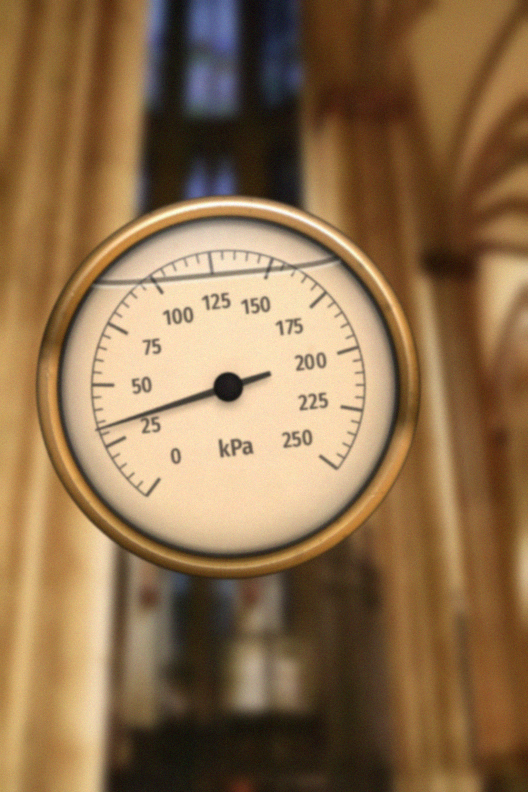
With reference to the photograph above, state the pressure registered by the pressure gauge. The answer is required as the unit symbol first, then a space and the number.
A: kPa 32.5
